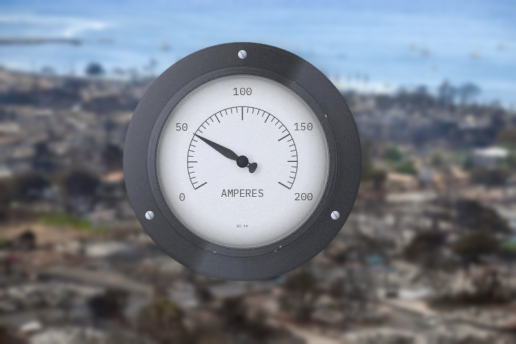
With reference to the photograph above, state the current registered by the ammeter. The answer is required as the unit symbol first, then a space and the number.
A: A 50
